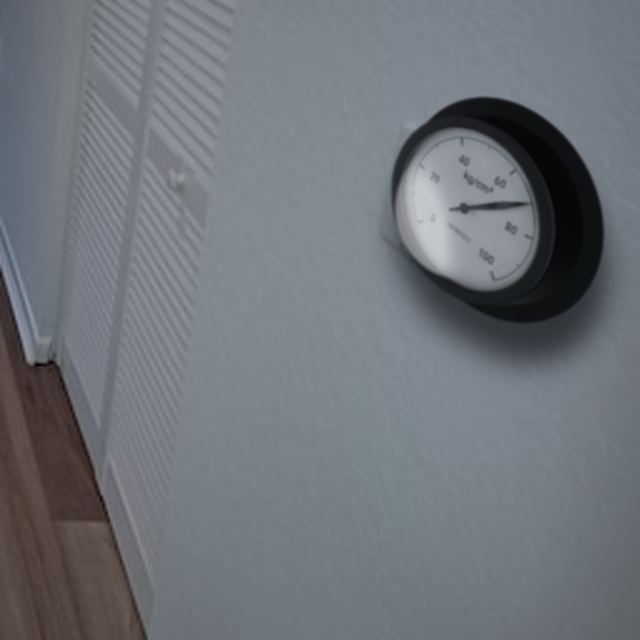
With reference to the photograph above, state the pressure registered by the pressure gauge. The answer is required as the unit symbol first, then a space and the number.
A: kg/cm² 70
